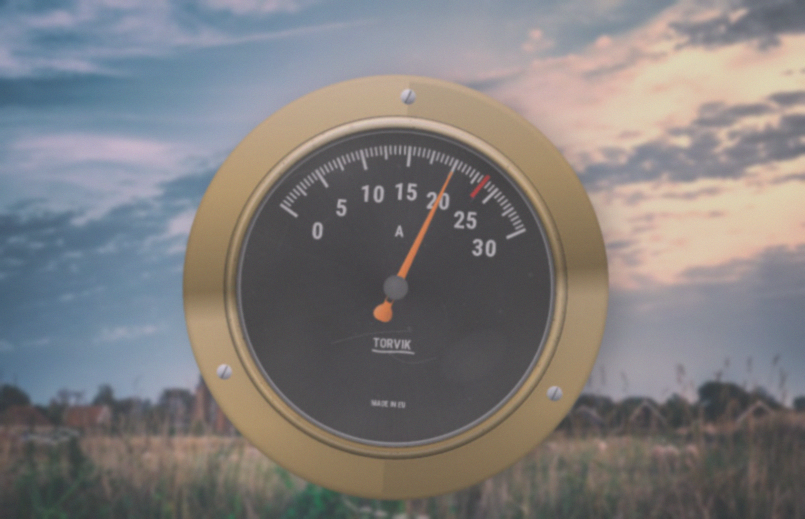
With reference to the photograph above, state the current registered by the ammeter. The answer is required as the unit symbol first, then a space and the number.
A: A 20
